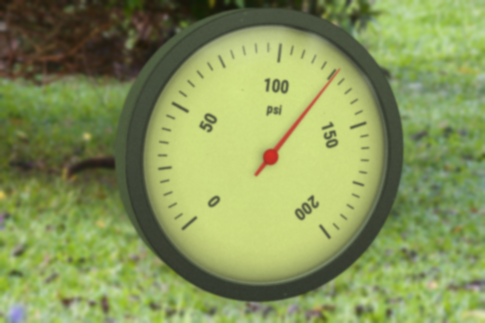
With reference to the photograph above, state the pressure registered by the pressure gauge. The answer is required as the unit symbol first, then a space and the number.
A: psi 125
